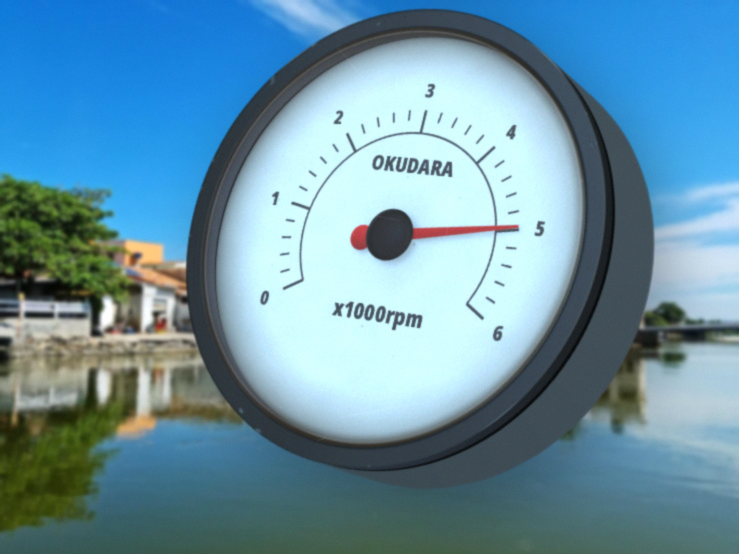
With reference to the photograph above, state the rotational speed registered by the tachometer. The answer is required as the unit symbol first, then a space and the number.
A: rpm 5000
